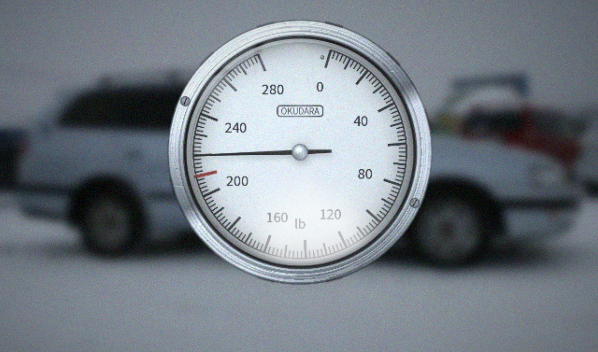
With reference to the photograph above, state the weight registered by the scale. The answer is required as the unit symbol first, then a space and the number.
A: lb 220
